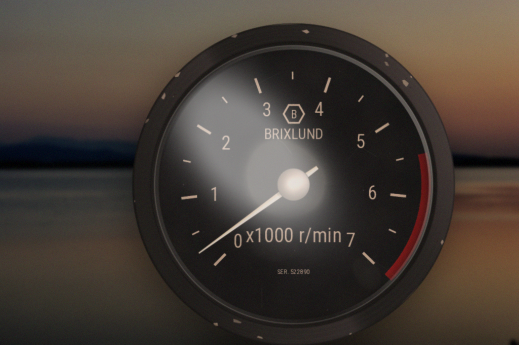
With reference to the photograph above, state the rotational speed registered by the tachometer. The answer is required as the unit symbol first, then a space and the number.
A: rpm 250
